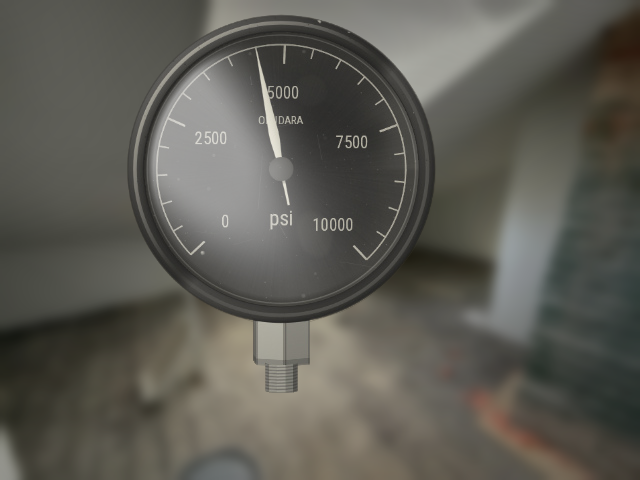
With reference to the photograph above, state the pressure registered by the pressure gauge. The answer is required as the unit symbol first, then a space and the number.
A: psi 4500
